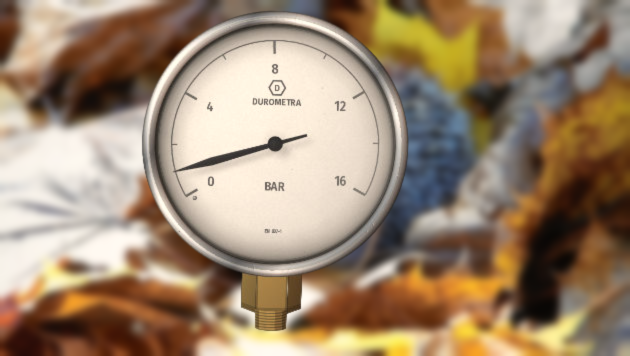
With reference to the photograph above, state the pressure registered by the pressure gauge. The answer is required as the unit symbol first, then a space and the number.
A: bar 1
